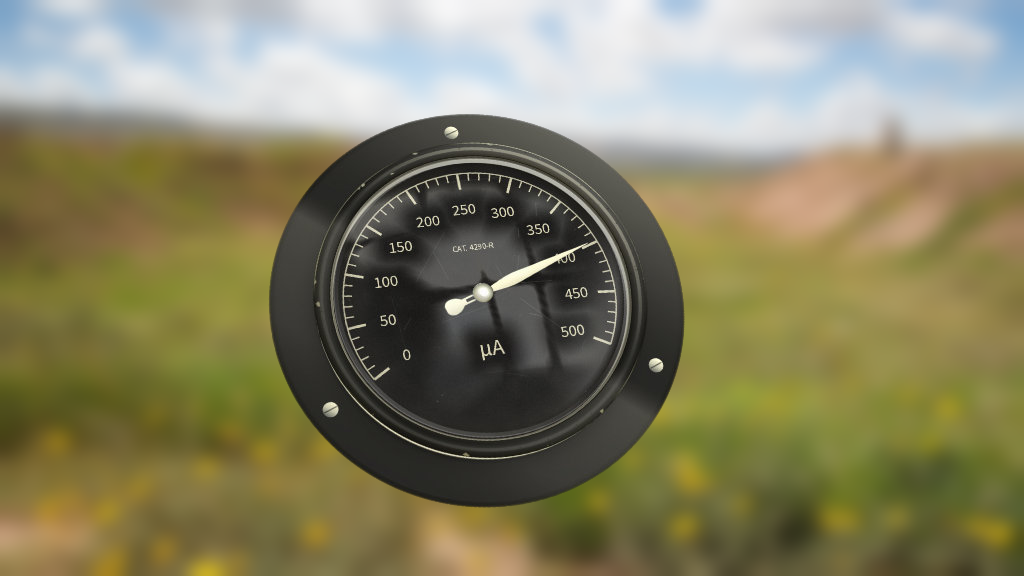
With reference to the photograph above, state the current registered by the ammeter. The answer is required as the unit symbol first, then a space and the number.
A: µA 400
